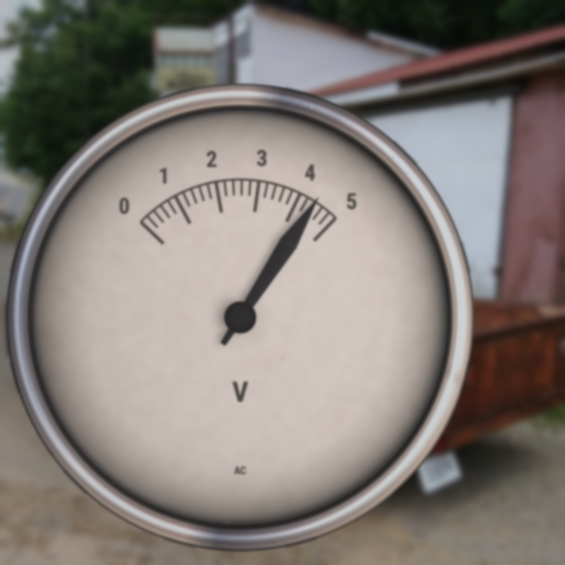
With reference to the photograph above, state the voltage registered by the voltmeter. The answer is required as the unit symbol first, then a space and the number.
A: V 4.4
